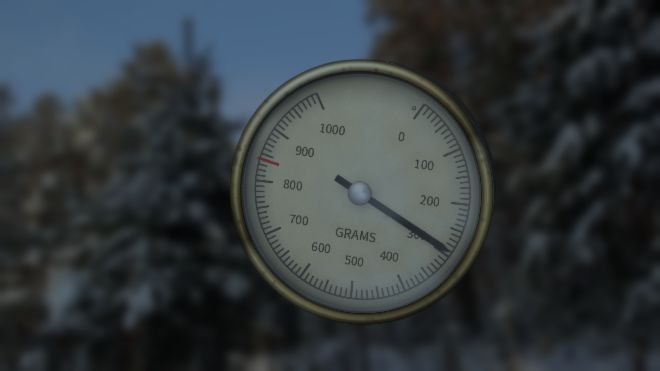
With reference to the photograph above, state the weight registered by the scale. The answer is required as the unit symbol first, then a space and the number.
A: g 290
